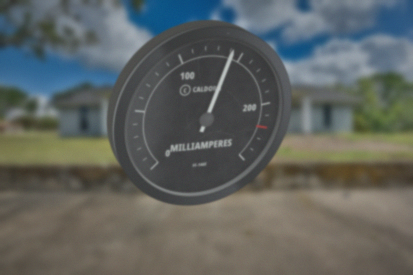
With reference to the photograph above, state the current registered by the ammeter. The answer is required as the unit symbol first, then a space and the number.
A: mA 140
